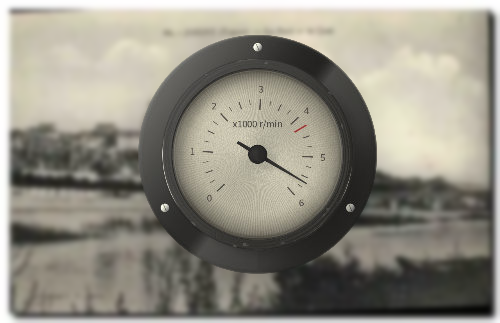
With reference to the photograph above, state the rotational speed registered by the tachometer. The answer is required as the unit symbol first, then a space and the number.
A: rpm 5625
